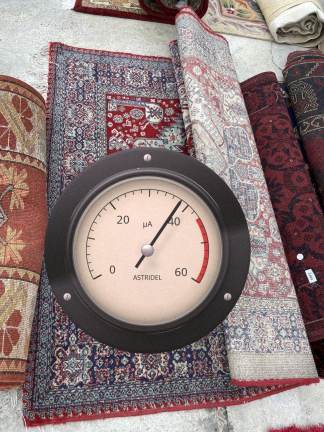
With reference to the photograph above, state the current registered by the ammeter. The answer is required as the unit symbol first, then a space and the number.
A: µA 38
